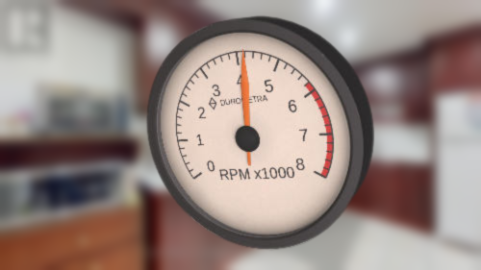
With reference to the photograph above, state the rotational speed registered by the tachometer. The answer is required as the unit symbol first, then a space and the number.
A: rpm 4200
